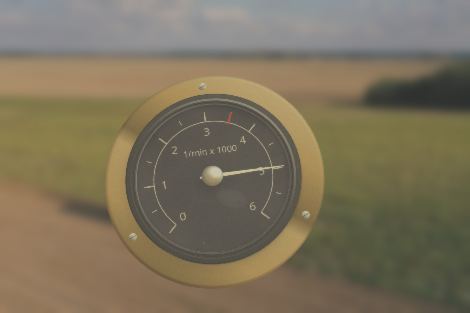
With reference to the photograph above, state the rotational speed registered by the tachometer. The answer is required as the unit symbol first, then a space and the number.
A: rpm 5000
